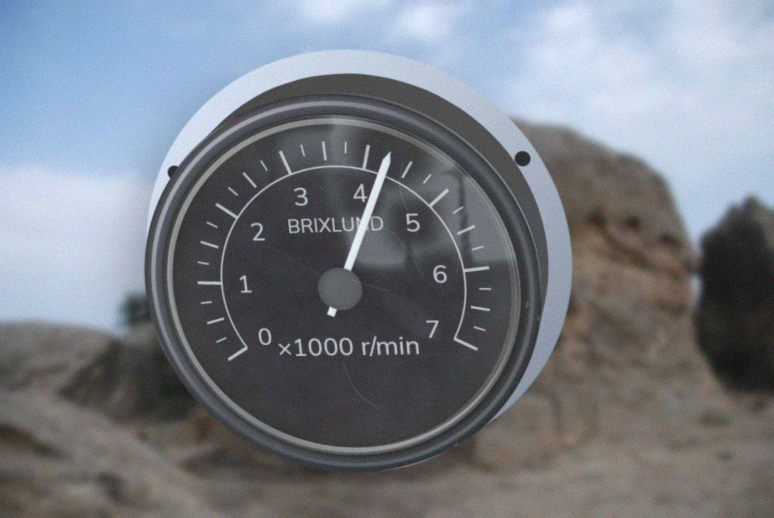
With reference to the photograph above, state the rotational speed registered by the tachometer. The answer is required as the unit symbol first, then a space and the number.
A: rpm 4250
